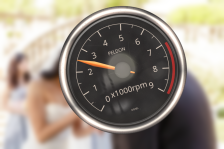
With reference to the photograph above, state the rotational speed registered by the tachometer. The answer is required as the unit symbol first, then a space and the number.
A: rpm 2500
